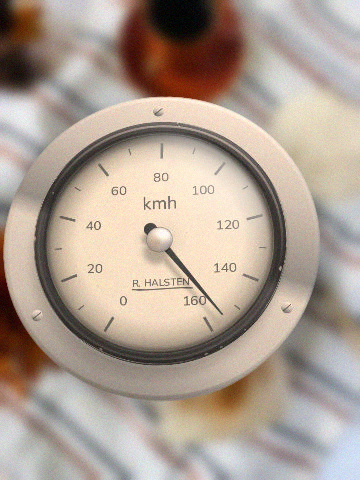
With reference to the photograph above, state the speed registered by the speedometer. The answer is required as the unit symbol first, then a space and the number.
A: km/h 155
